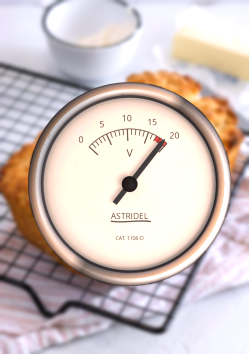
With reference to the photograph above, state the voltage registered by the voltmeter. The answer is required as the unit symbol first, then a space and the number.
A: V 19
